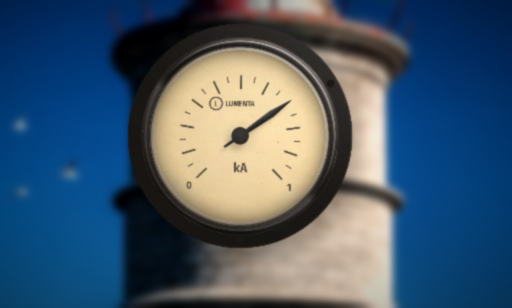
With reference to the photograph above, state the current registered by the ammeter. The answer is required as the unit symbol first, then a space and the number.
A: kA 0.7
